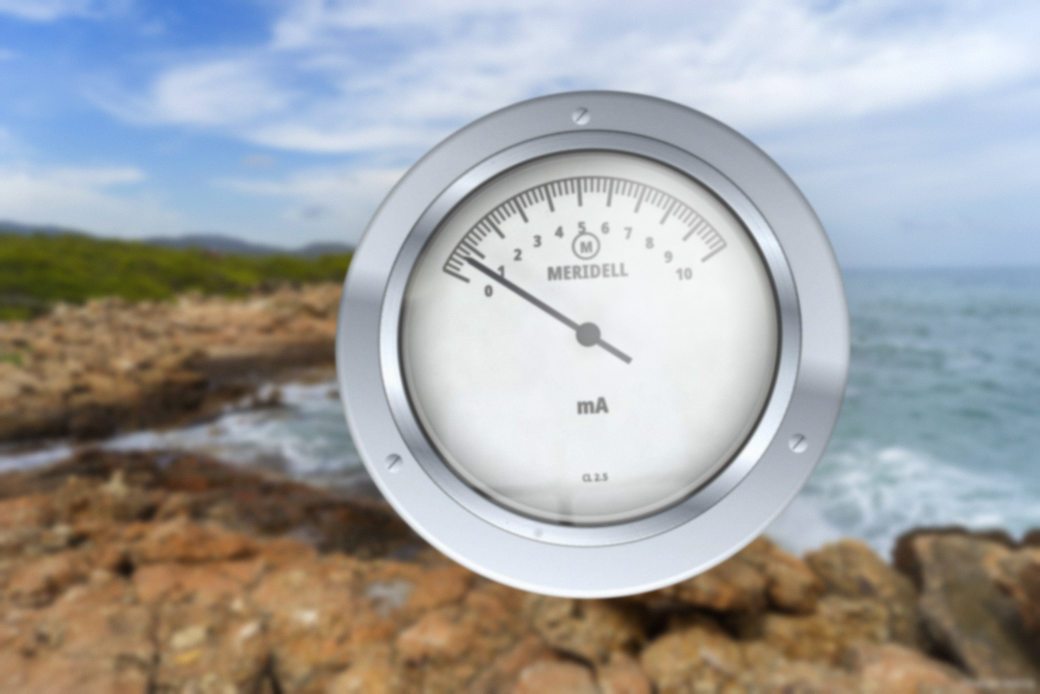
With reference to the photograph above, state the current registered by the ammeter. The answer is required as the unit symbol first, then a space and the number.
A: mA 0.6
